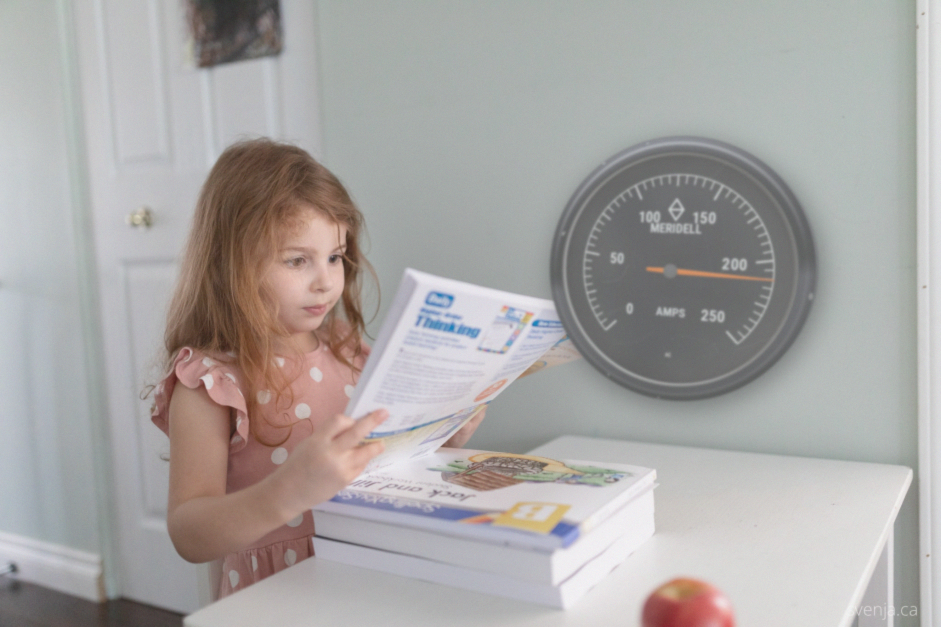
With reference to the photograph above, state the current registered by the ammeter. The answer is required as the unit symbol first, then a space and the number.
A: A 210
